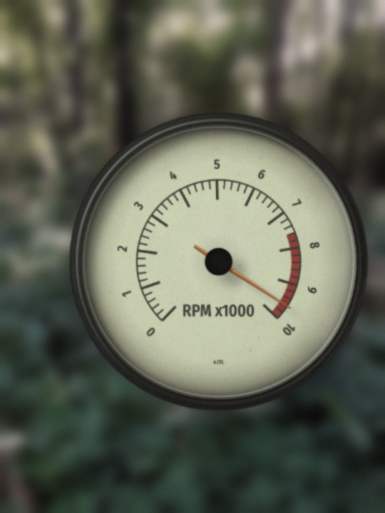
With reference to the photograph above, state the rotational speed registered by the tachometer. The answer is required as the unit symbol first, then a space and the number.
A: rpm 9600
